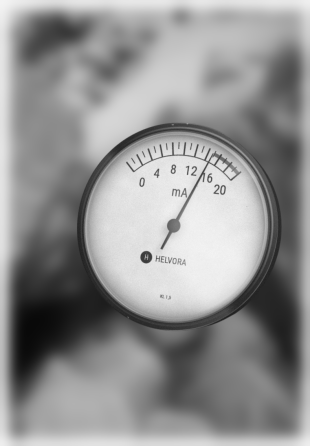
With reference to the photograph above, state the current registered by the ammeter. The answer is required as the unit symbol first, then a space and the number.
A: mA 15
